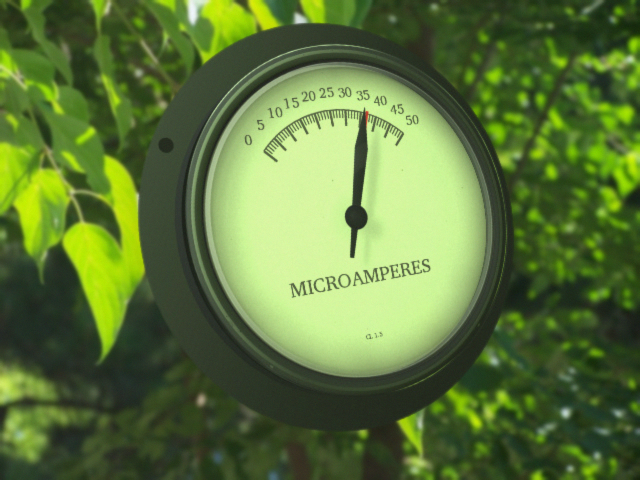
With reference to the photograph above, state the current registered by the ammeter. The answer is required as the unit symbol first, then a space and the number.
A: µA 35
